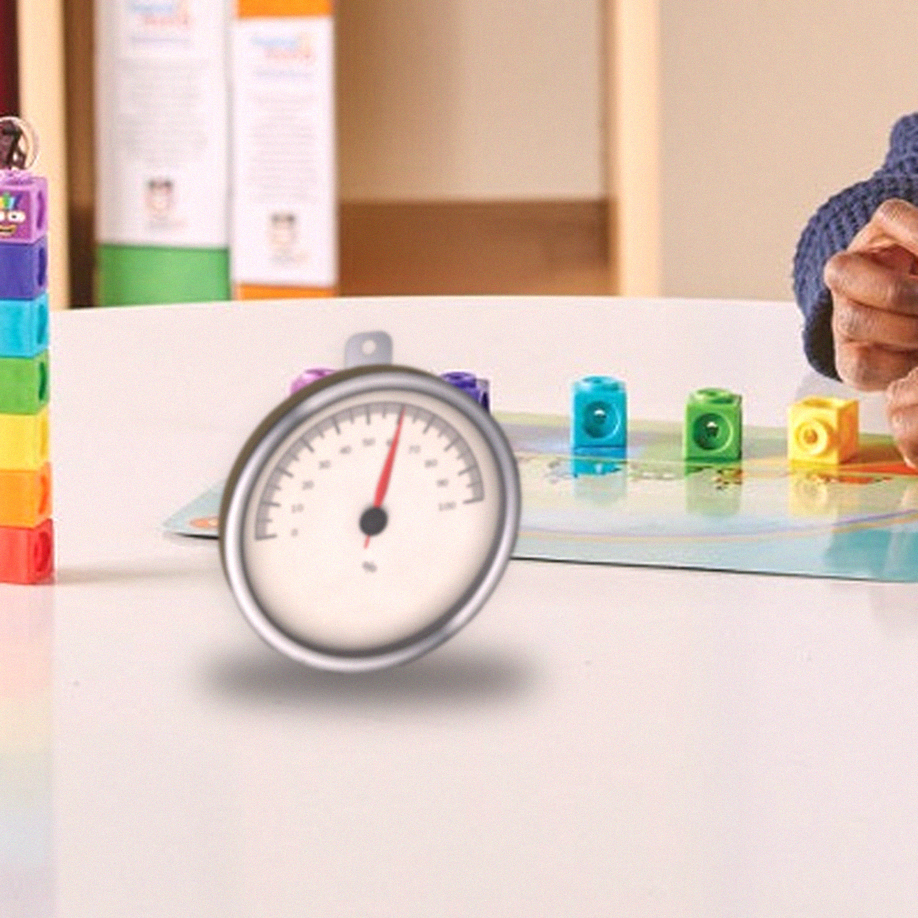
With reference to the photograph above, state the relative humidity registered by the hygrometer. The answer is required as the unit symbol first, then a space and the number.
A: % 60
